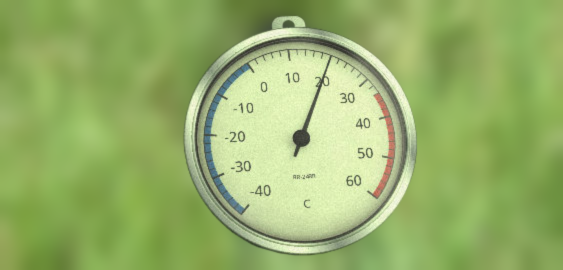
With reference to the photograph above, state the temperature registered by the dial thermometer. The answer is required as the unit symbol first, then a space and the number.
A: °C 20
